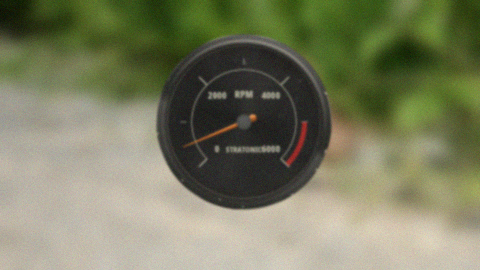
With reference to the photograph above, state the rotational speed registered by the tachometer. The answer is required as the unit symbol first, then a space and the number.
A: rpm 500
